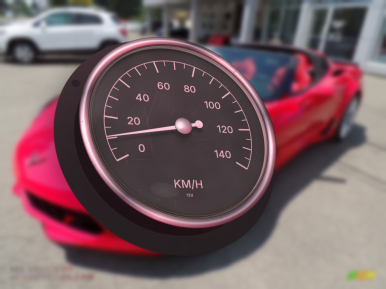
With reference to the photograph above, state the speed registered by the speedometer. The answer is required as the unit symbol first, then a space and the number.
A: km/h 10
